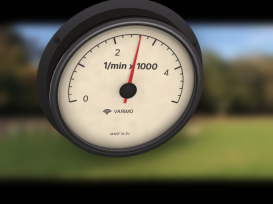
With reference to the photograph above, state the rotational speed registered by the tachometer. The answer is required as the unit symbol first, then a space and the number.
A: rpm 2600
